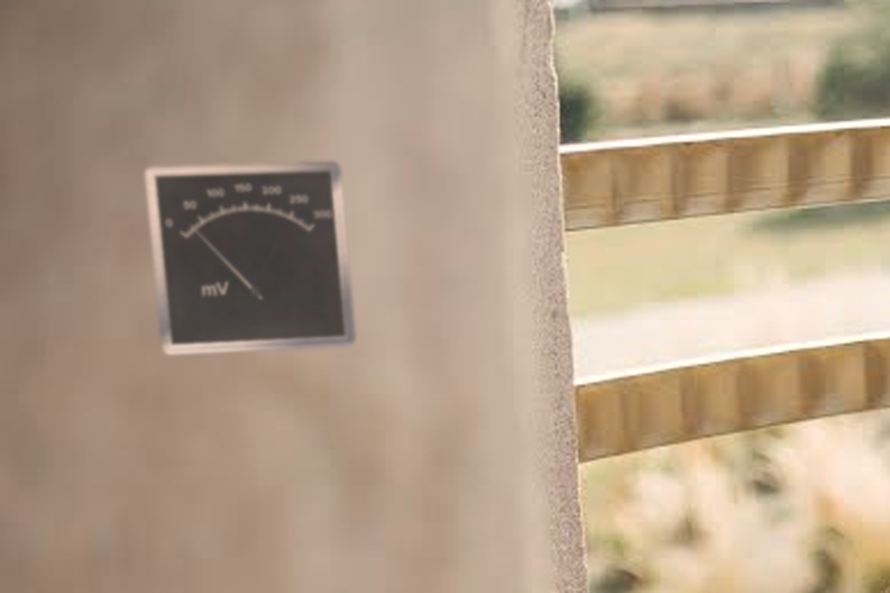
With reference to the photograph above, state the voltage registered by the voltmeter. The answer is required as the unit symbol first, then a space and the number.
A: mV 25
